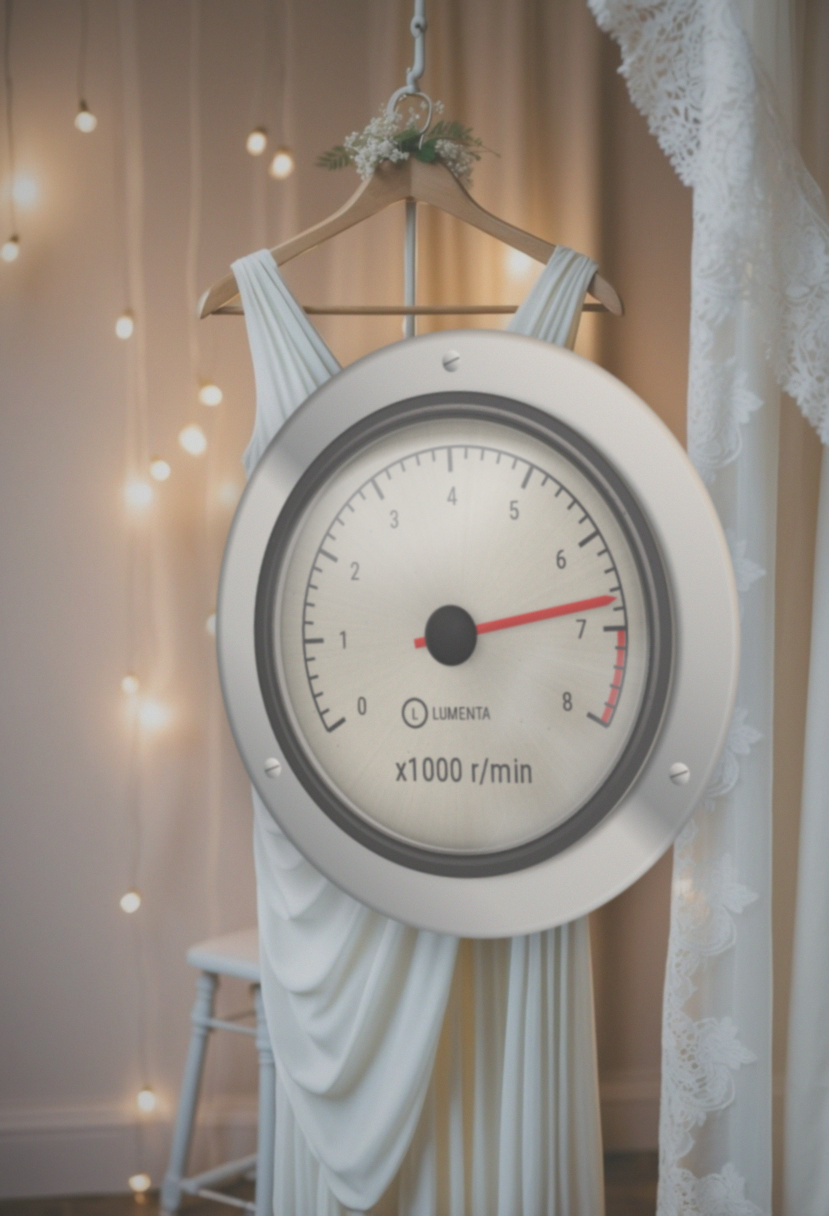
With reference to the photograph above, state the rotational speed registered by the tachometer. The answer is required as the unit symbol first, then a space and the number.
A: rpm 6700
